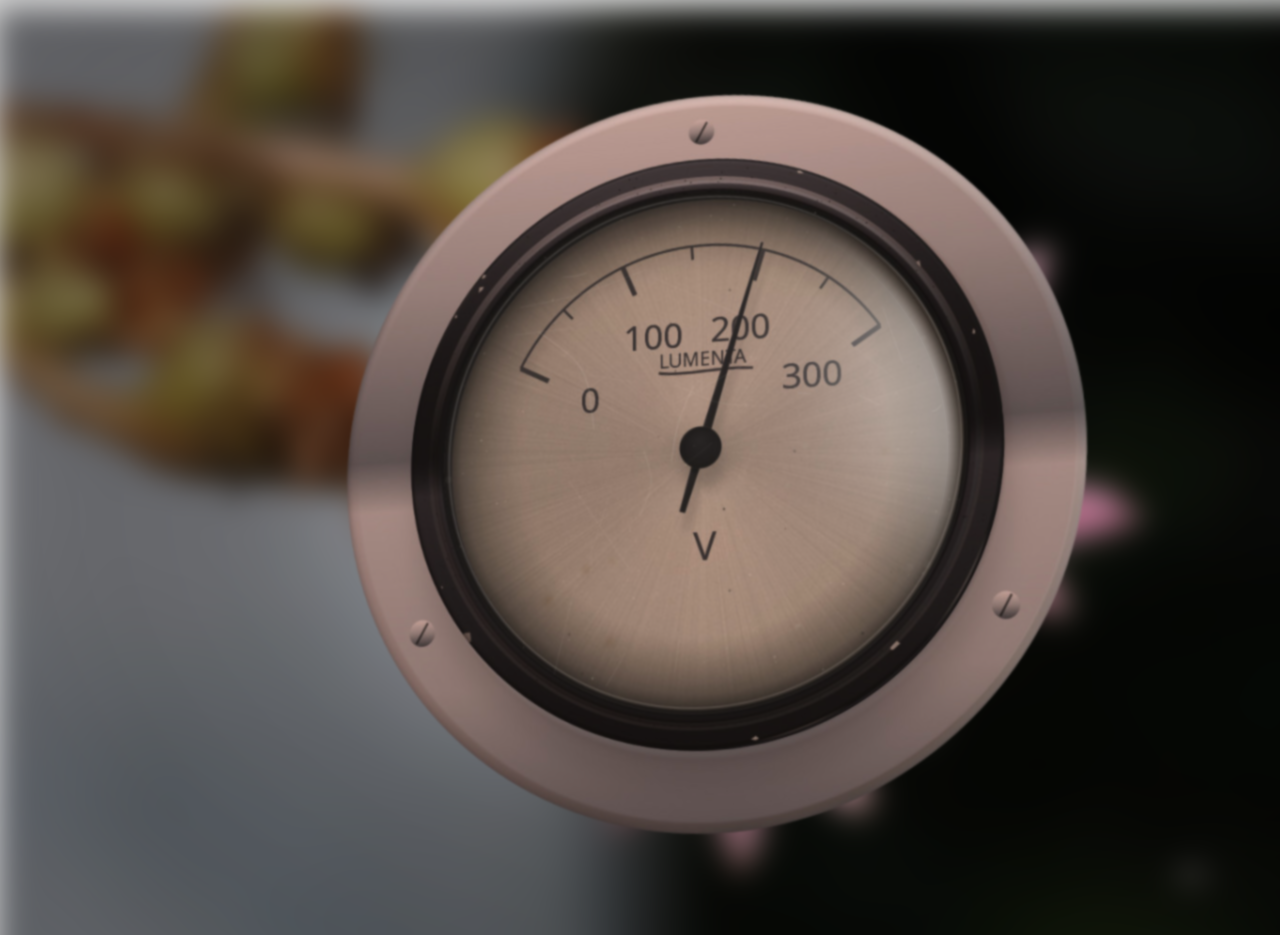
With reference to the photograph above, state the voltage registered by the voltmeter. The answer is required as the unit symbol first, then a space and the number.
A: V 200
